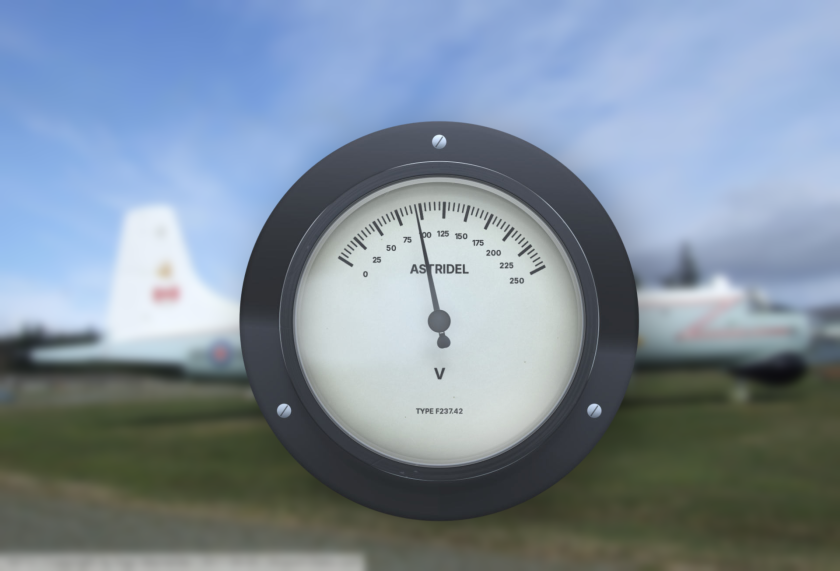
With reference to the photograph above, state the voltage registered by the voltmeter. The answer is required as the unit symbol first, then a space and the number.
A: V 95
